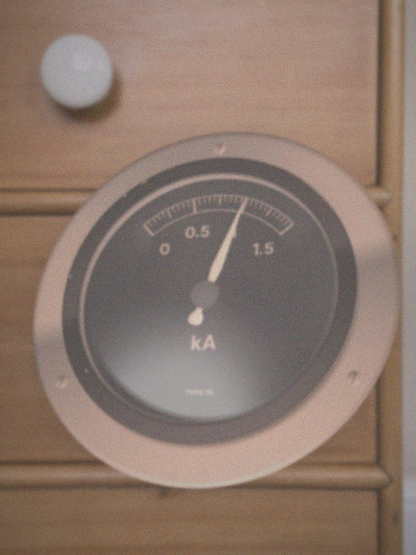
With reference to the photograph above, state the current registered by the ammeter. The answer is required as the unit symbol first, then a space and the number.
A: kA 1
